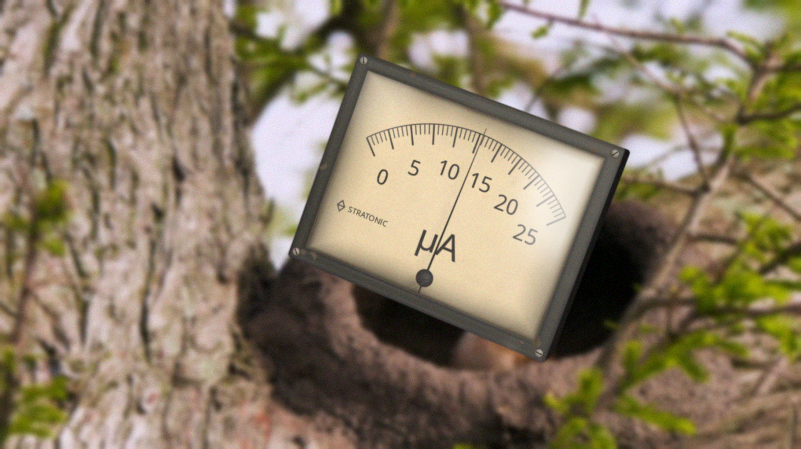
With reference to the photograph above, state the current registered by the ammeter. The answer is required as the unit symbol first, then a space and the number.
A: µA 13
